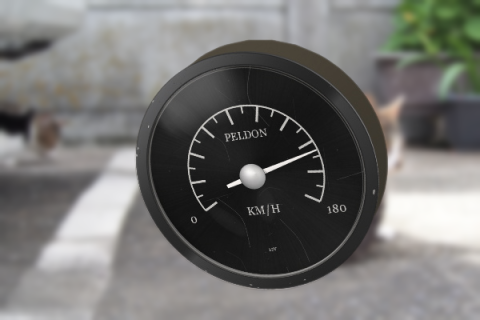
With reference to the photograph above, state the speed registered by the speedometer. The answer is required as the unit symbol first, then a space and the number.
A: km/h 145
